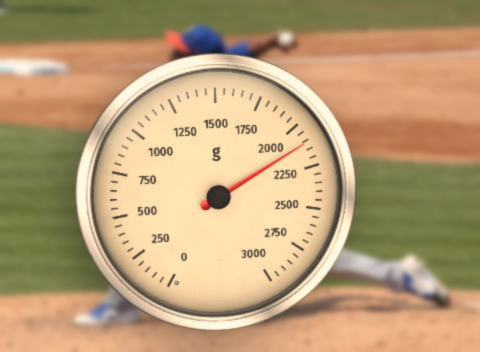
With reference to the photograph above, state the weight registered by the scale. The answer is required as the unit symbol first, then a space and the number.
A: g 2100
